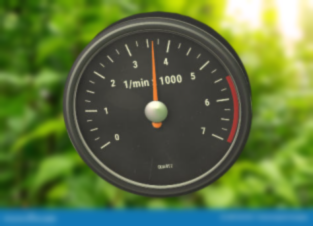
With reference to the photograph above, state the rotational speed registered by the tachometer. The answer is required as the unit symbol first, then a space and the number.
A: rpm 3625
